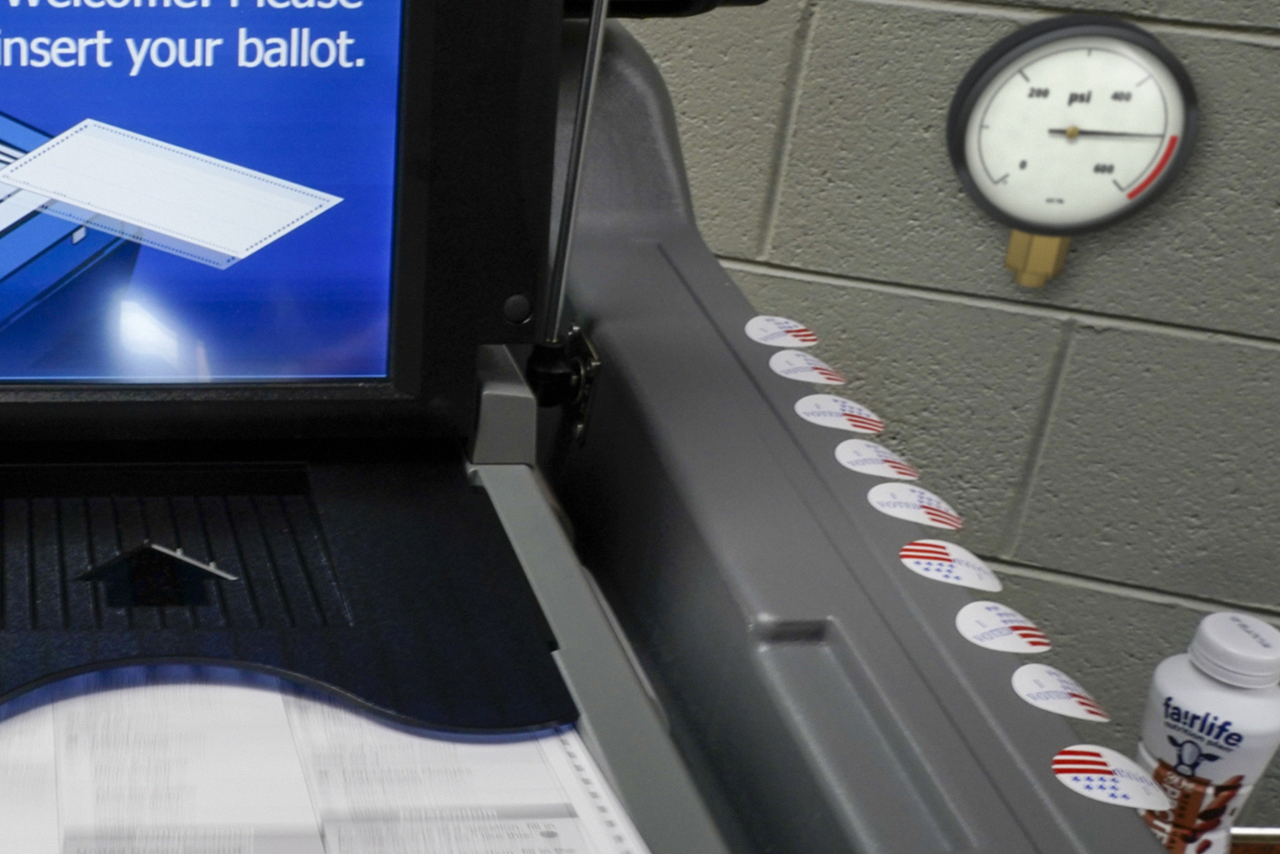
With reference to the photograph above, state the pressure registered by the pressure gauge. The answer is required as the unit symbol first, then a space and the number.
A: psi 500
